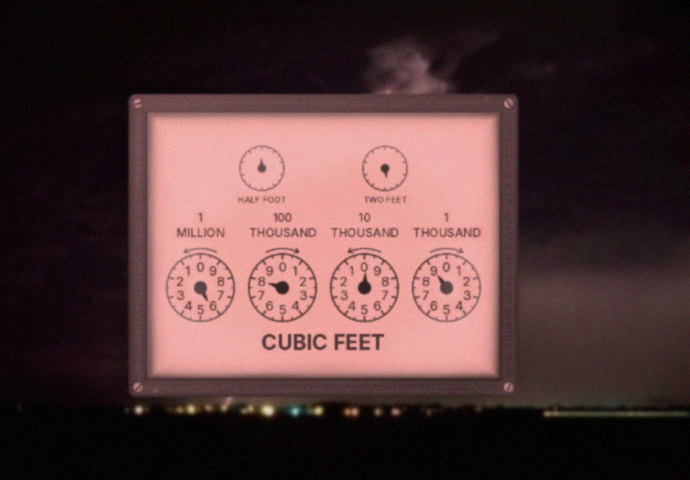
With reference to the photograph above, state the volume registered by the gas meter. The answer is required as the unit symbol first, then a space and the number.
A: ft³ 579900
